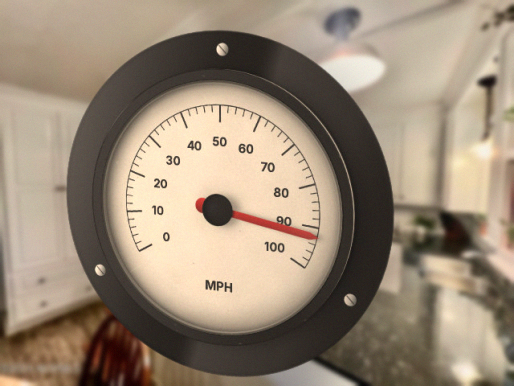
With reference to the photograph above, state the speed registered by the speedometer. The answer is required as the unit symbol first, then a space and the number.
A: mph 92
